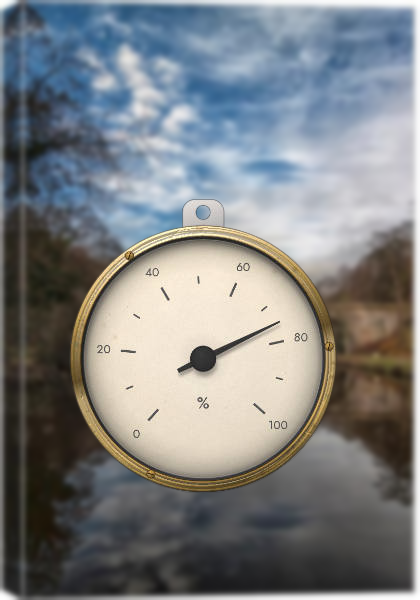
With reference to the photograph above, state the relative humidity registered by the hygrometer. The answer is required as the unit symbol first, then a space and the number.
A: % 75
